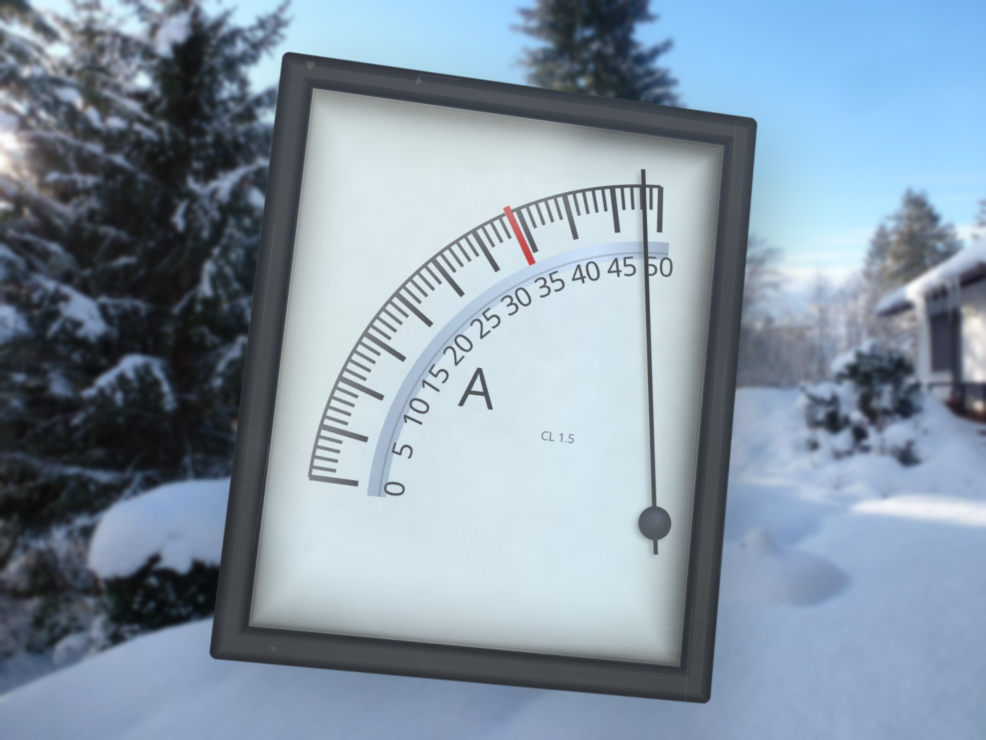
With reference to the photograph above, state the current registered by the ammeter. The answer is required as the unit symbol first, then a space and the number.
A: A 48
